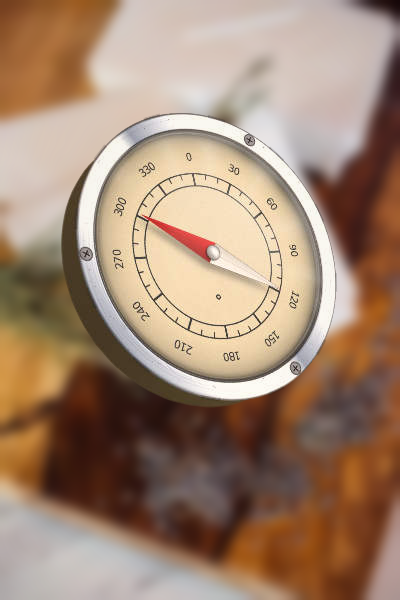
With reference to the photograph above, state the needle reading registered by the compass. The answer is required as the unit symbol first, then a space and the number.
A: ° 300
